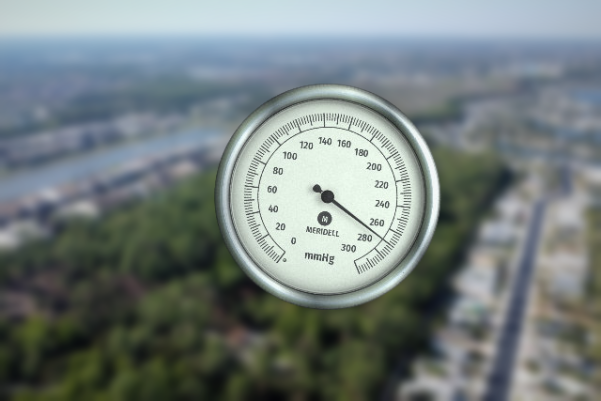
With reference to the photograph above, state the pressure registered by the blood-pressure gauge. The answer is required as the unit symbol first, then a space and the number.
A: mmHg 270
